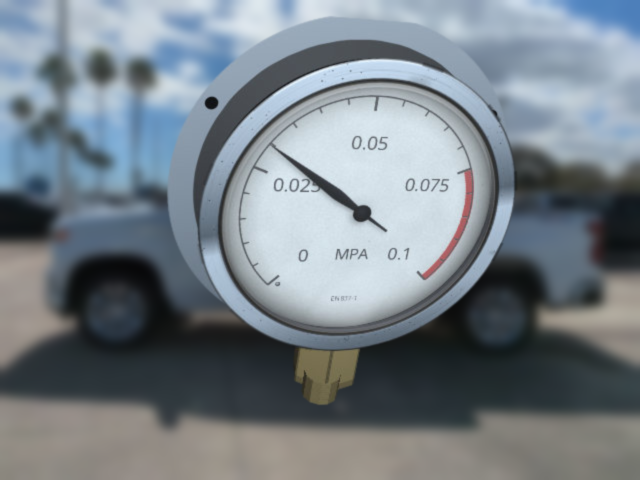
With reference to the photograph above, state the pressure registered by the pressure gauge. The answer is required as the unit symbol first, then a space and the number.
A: MPa 0.03
